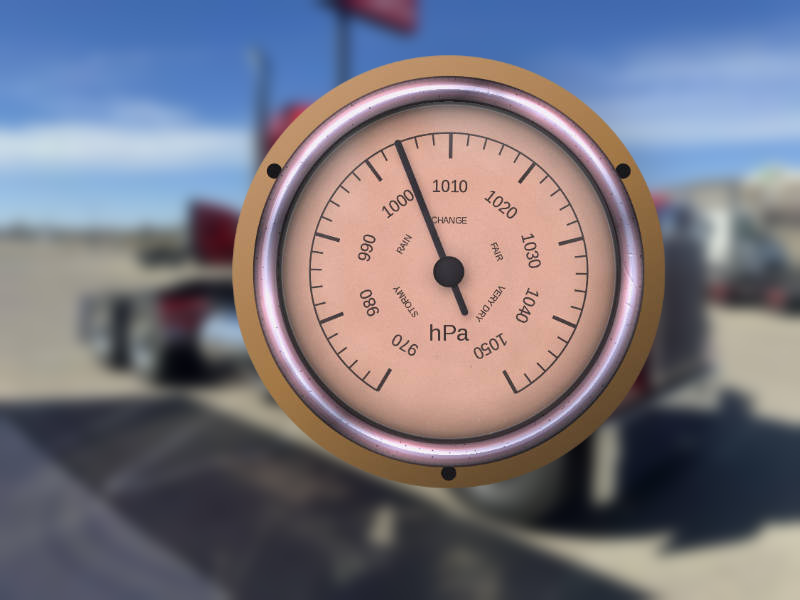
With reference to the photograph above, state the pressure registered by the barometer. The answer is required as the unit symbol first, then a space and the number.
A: hPa 1004
